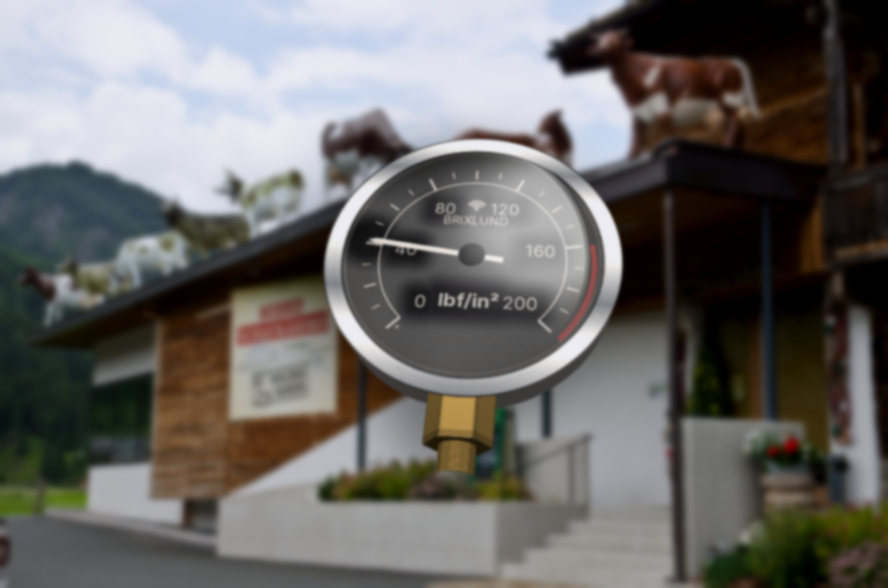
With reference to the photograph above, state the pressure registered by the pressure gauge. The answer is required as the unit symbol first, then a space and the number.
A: psi 40
